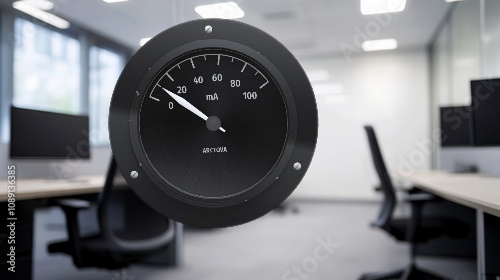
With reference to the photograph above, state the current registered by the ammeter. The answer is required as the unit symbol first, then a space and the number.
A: mA 10
